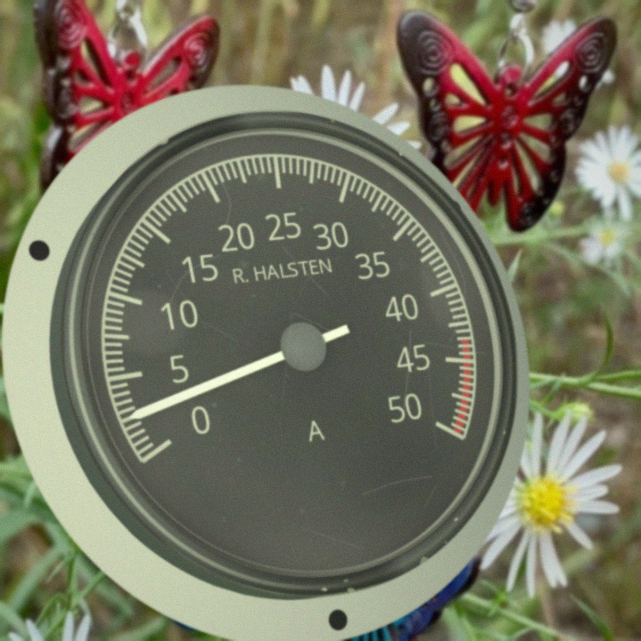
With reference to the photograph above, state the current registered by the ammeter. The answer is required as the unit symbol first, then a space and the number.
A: A 2.5
